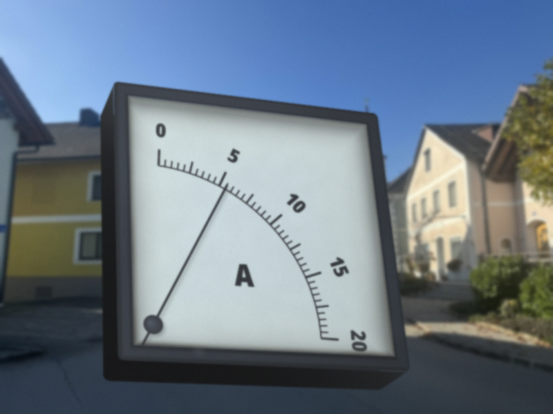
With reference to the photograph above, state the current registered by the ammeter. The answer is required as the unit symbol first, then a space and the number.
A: A 5.5
